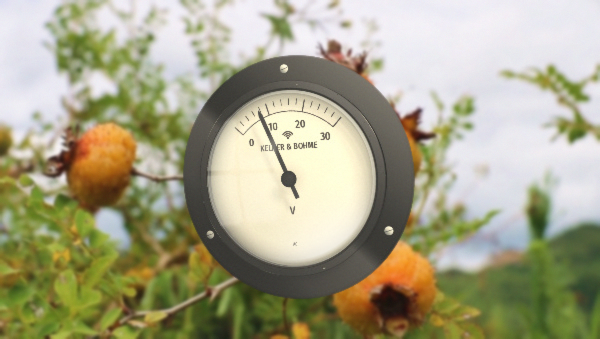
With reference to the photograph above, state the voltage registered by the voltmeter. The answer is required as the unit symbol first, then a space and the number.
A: V 8
